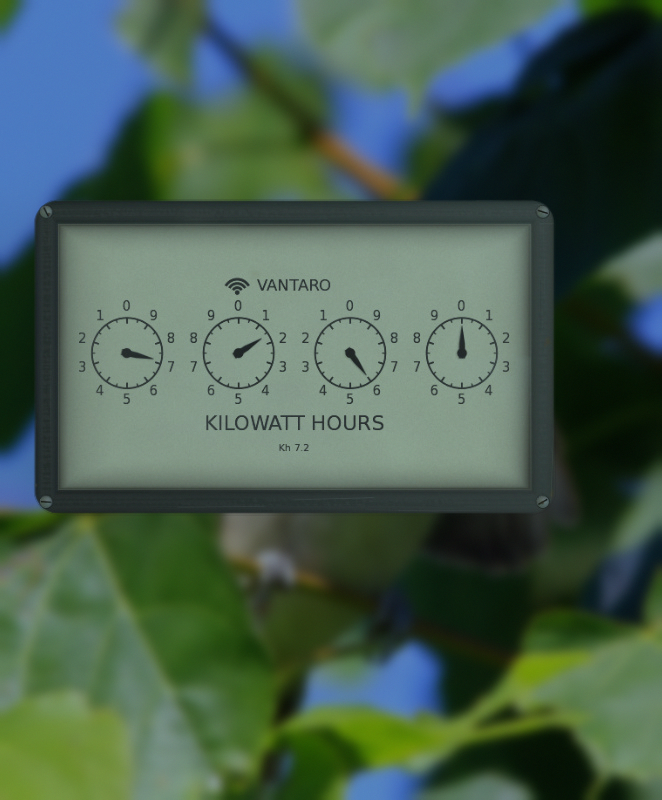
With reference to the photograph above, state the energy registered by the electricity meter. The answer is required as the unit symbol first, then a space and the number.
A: kWh 7160
